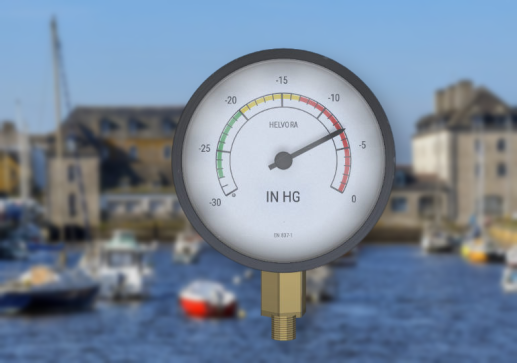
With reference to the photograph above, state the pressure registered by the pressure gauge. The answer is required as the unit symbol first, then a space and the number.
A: inHg -7
